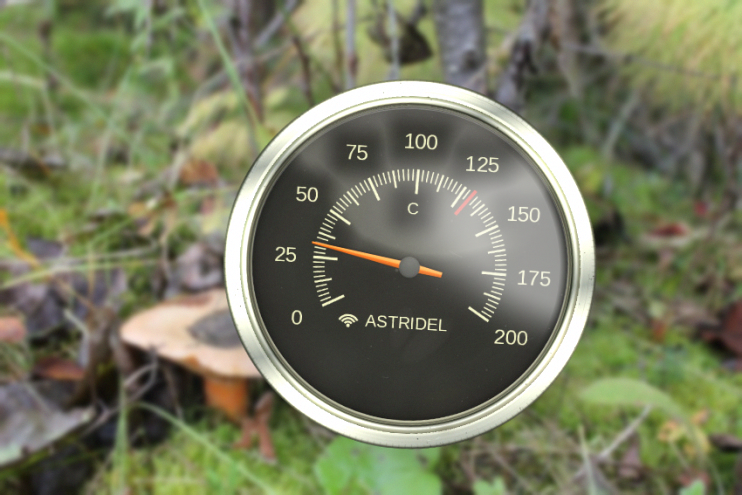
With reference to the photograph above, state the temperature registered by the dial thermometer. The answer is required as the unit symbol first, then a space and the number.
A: °C 32.5
